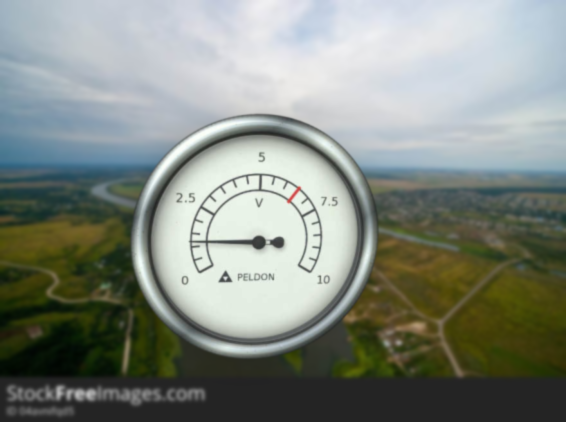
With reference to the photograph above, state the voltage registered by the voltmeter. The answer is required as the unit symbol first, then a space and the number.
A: V 1.25
